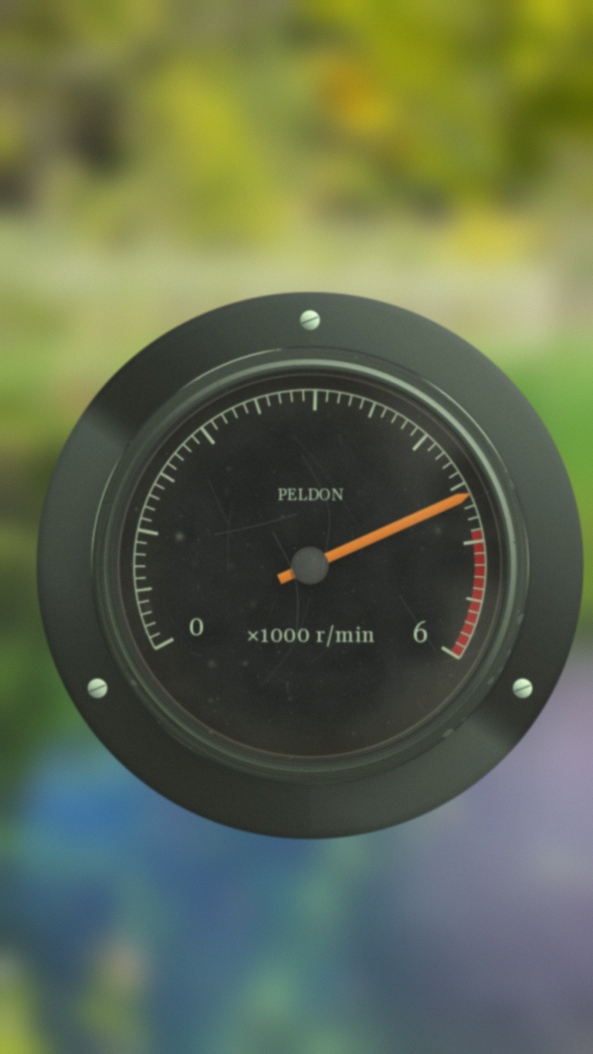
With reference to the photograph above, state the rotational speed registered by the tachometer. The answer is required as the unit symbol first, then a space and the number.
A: rpm 4600
